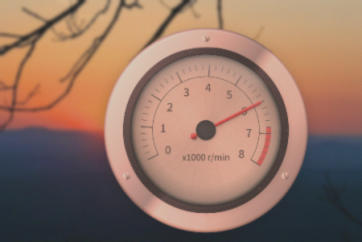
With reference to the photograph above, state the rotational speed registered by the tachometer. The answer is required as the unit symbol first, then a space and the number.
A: rpm 6000
